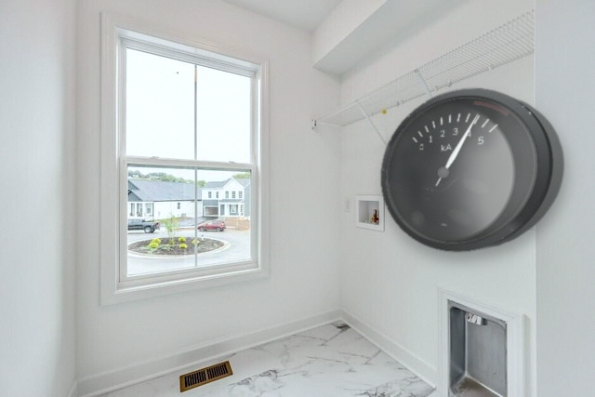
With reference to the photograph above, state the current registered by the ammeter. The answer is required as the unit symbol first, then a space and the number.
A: kA 4
